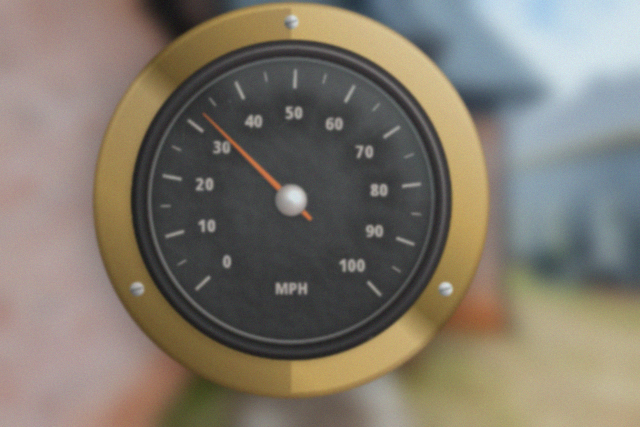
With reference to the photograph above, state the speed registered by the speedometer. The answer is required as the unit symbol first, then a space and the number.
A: mph 32.5
